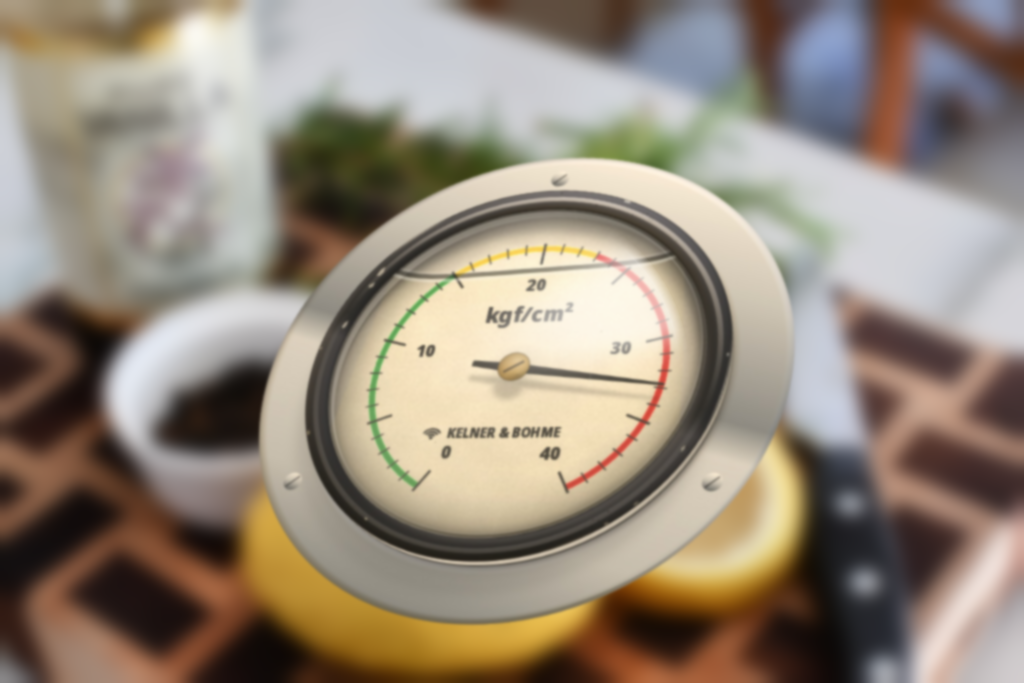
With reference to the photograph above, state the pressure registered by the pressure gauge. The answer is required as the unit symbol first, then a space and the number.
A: kg/cm² 33
